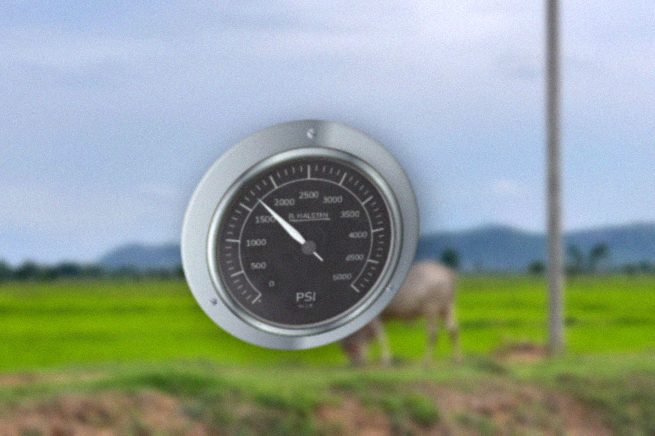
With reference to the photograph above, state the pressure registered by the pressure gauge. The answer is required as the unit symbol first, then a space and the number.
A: psi 1700
